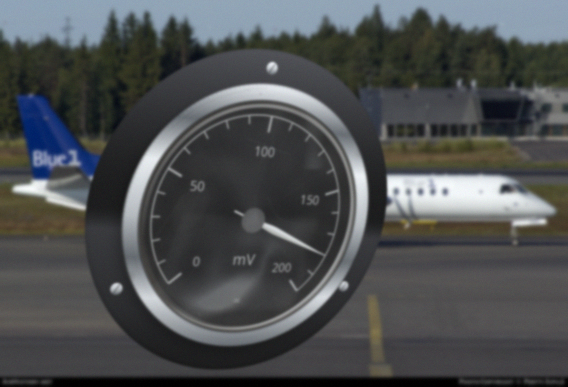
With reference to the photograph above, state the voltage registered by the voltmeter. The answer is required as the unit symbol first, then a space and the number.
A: mV 180
